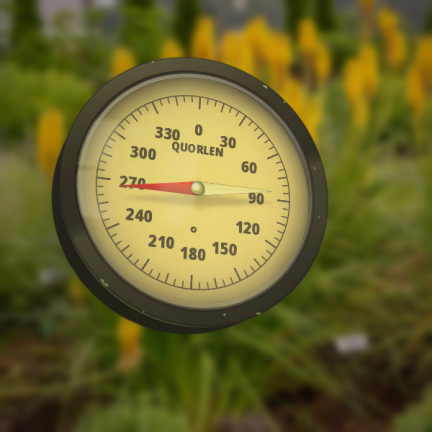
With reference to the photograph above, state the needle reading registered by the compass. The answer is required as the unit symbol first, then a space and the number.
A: ° 265
